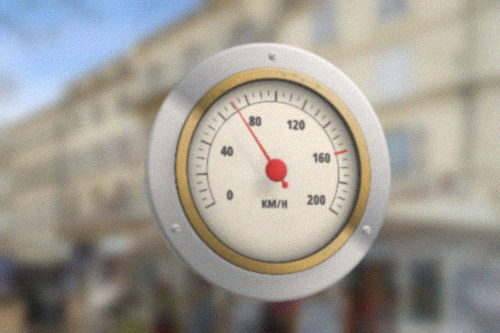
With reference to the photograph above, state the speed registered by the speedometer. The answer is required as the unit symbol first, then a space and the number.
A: km/h 70
